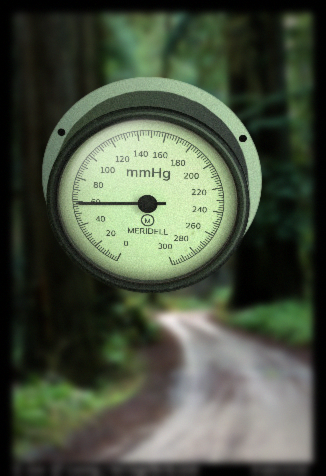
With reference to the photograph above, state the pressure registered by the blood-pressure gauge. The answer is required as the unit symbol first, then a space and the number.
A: mmHg 60
